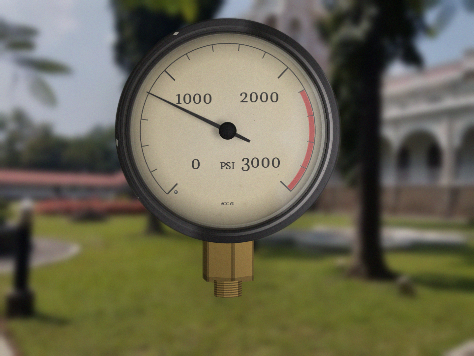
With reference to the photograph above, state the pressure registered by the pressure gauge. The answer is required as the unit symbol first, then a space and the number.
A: psi 800
